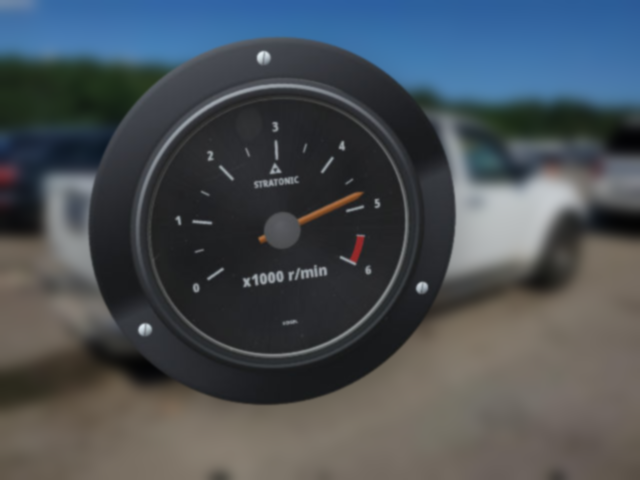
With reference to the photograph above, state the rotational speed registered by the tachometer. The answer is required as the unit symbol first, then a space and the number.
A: rpm 4750
